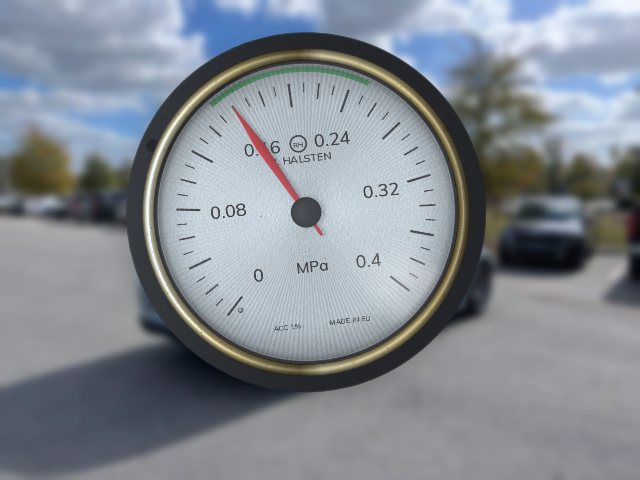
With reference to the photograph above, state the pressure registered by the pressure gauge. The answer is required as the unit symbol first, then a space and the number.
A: MPa 0.16
